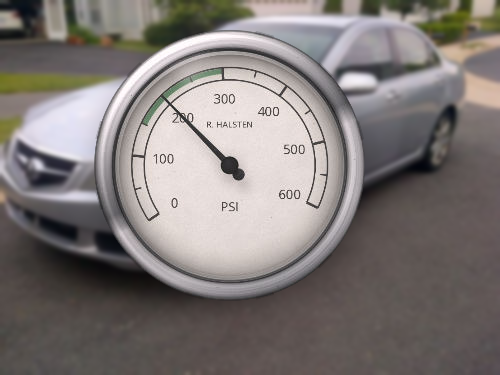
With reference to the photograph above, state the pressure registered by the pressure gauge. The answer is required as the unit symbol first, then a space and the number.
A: psi 200
